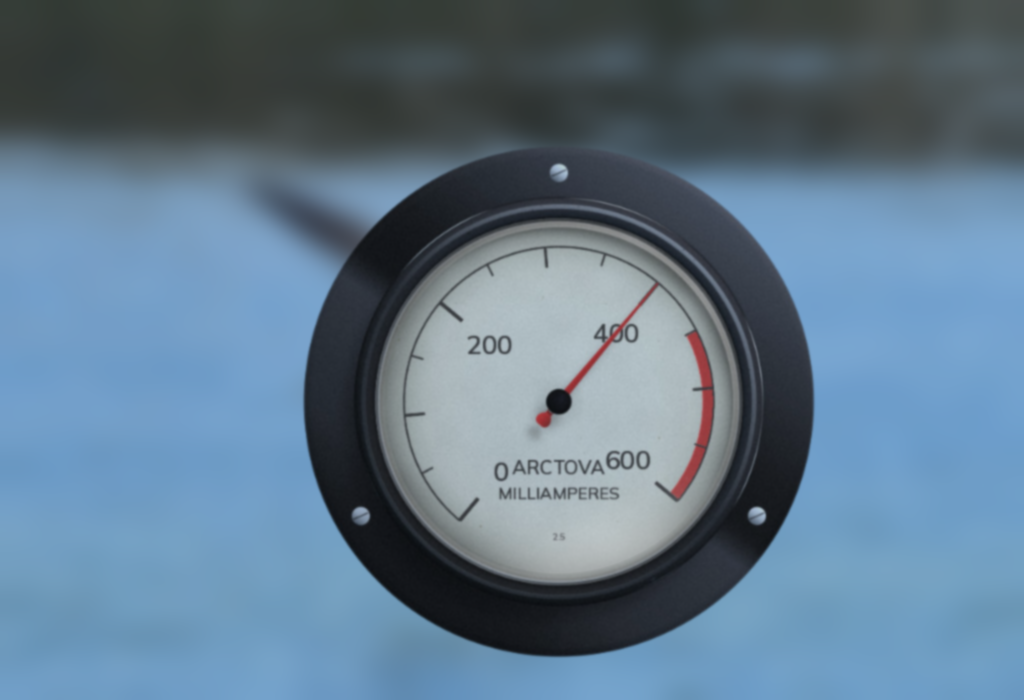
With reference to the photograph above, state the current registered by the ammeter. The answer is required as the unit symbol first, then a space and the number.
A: mA 400
